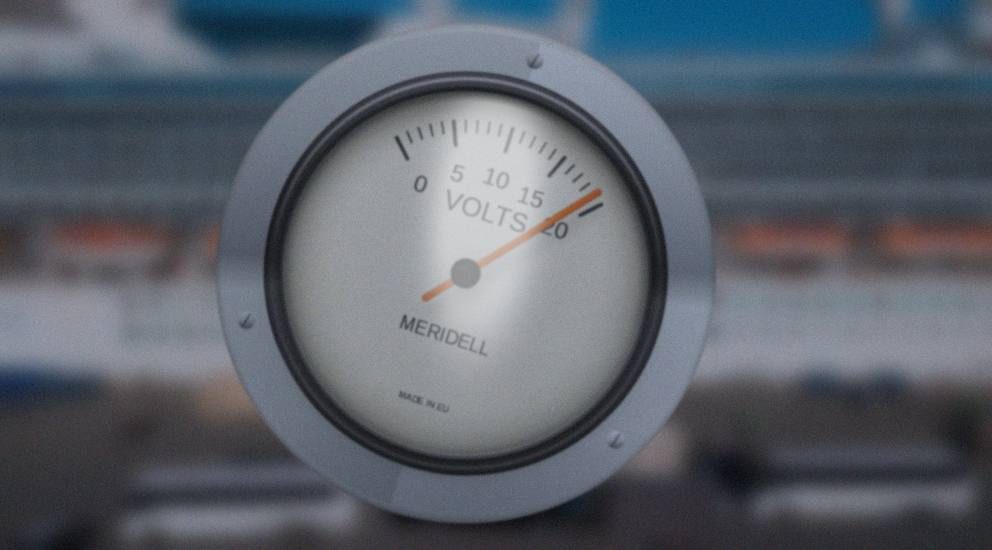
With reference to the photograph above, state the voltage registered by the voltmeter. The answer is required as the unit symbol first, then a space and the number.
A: V 19
